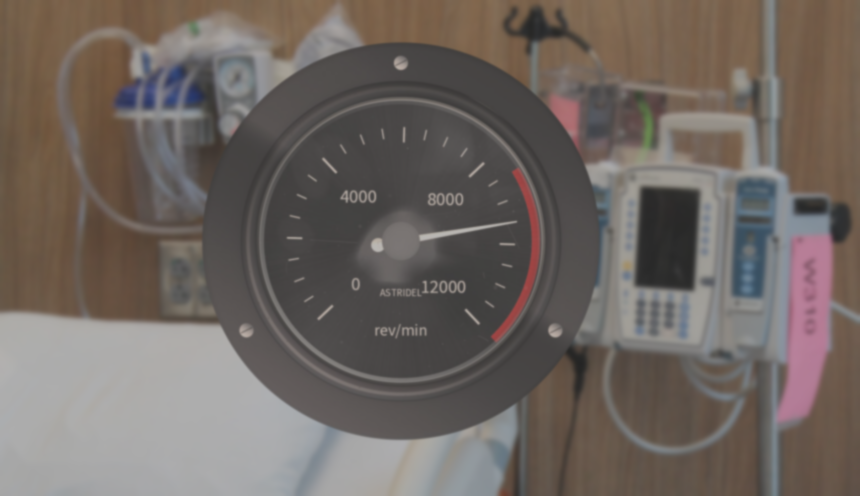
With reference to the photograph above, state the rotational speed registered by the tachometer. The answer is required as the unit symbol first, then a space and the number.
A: rpm 9500
